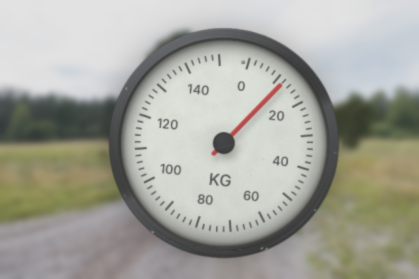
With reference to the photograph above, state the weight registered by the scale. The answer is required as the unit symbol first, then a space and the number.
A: kg 12
